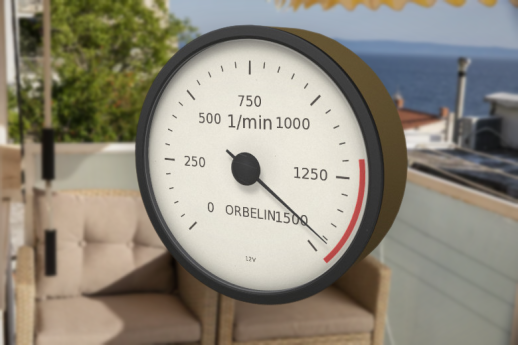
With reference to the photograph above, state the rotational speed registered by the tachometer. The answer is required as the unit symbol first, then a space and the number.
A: rpm 1450
